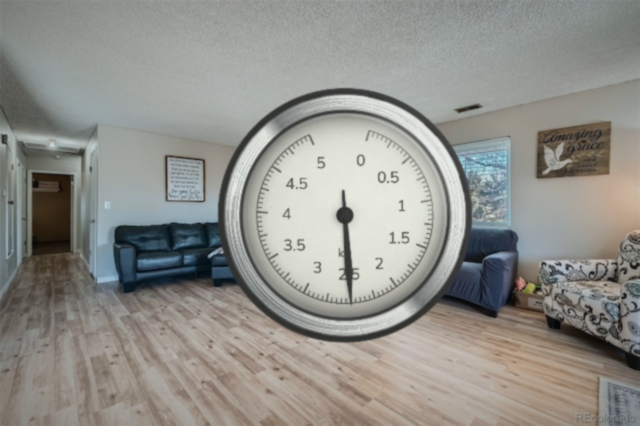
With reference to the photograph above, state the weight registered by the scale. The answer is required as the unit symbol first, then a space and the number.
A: kg 2.5
